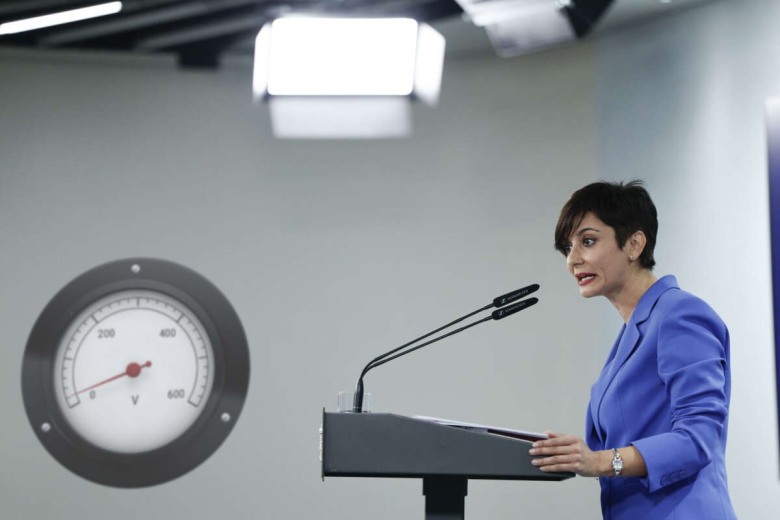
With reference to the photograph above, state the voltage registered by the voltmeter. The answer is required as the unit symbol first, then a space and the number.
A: V 20
